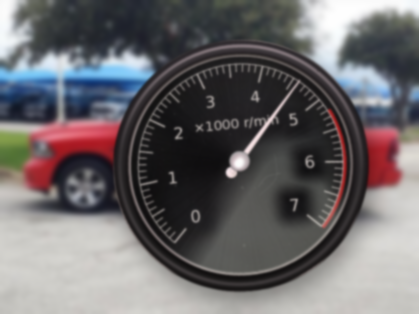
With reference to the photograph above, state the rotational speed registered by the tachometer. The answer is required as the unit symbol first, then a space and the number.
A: rpm 4600
